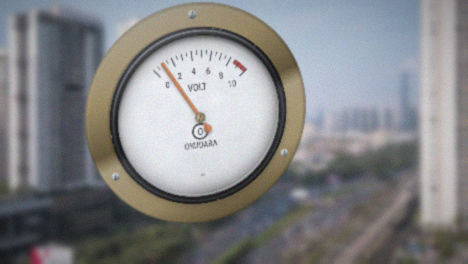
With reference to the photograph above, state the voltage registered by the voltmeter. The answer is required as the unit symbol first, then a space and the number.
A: V 1
